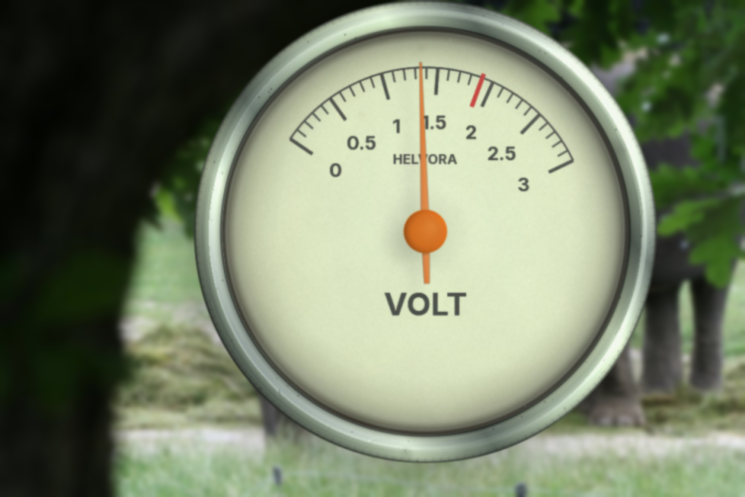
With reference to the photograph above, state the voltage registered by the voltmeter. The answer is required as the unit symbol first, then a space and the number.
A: V 1.35
